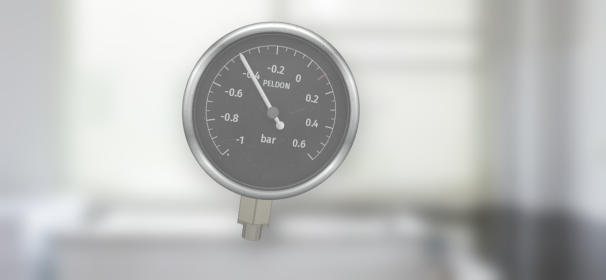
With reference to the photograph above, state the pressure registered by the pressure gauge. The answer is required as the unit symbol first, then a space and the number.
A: bar -0.4
